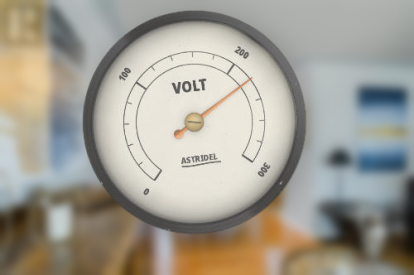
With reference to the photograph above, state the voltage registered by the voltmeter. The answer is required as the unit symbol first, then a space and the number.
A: V 220
